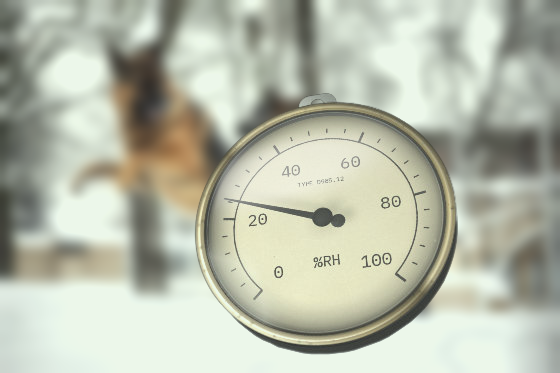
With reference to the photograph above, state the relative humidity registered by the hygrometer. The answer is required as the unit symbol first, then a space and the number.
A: % 24
